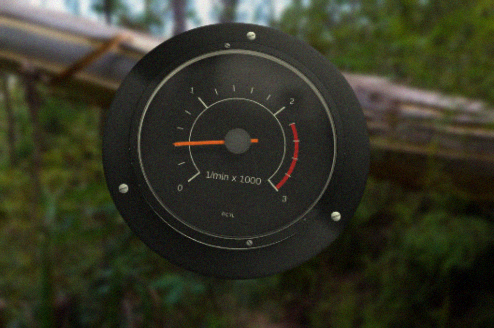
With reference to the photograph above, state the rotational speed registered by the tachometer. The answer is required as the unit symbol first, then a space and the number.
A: rpm 400
